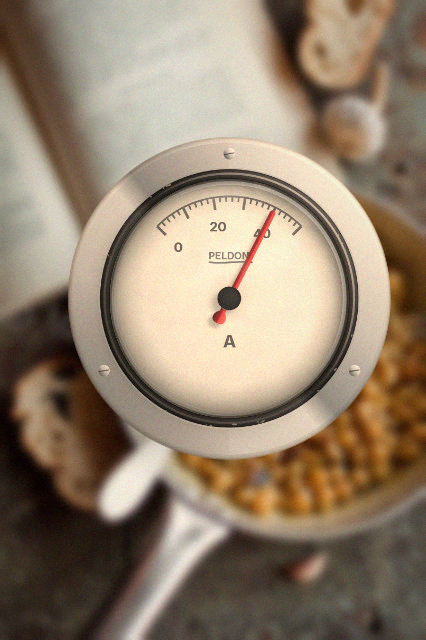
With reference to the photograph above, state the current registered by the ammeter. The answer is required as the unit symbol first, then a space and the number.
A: A 40
